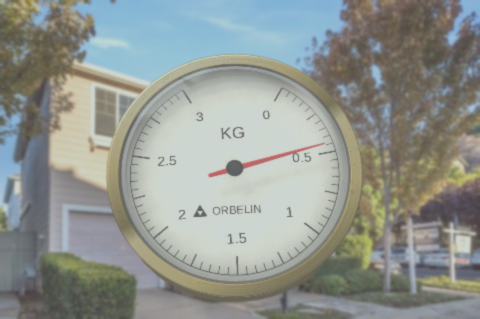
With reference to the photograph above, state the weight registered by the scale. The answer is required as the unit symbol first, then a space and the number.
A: kg 0.45
